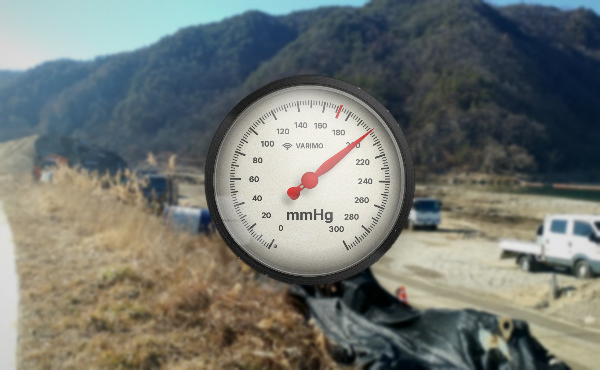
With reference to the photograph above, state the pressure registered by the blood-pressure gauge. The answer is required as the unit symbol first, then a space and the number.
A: mmHg 200
